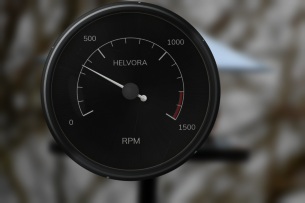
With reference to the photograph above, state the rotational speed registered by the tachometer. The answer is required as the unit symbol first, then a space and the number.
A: rpm 350
